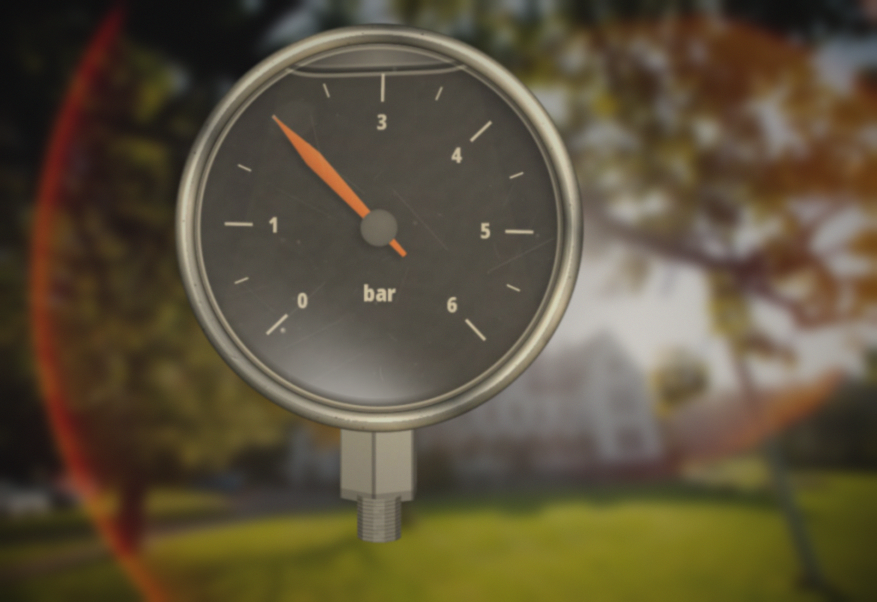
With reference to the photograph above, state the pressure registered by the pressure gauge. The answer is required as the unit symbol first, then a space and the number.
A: bar 2
